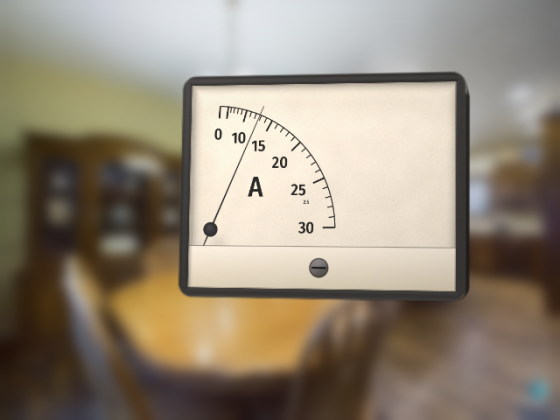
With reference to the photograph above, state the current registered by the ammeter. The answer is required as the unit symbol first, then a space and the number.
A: A 13
